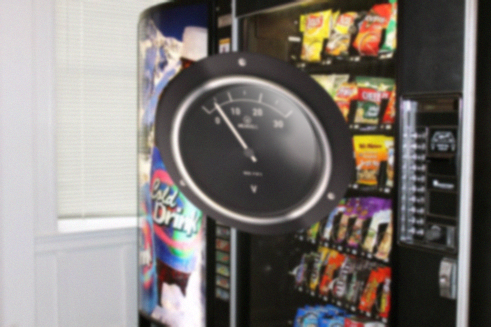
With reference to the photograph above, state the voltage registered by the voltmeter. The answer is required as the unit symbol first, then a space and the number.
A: V 5
